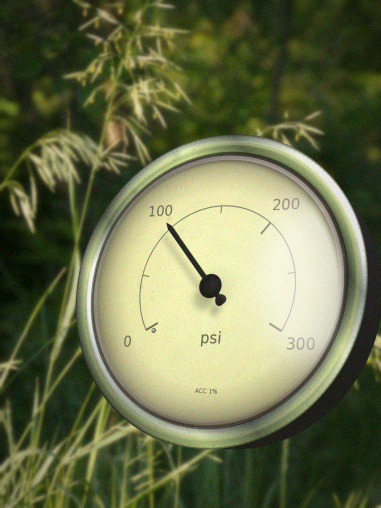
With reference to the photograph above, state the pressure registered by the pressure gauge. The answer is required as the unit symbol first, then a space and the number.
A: psi 100
